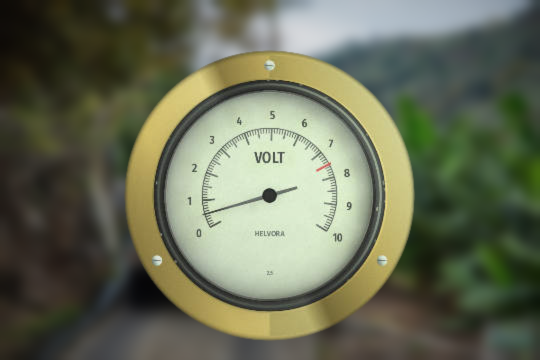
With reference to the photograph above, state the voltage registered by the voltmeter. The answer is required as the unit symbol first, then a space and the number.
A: V 0.5
